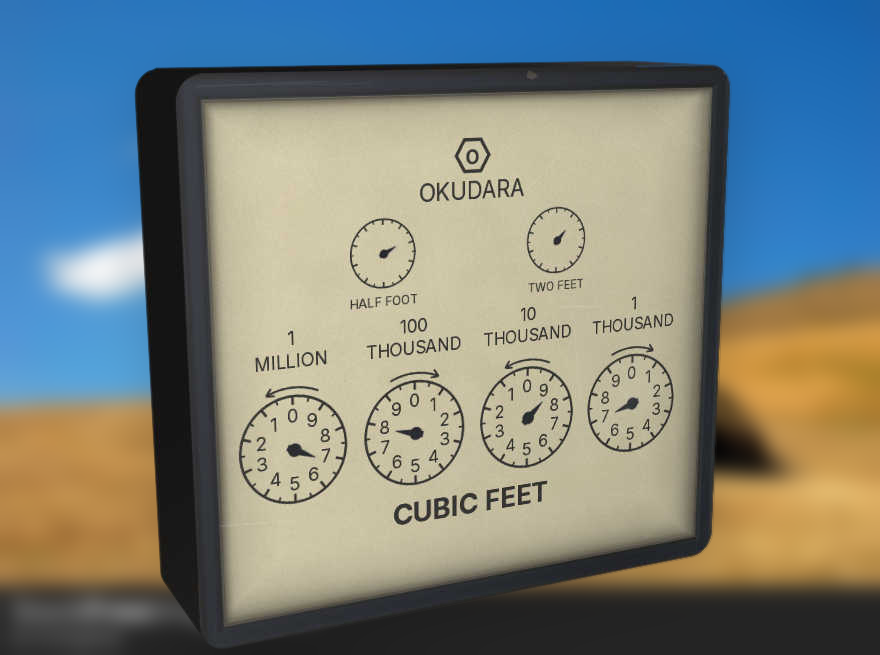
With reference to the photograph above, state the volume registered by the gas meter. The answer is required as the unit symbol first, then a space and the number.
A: ft³ 678700
